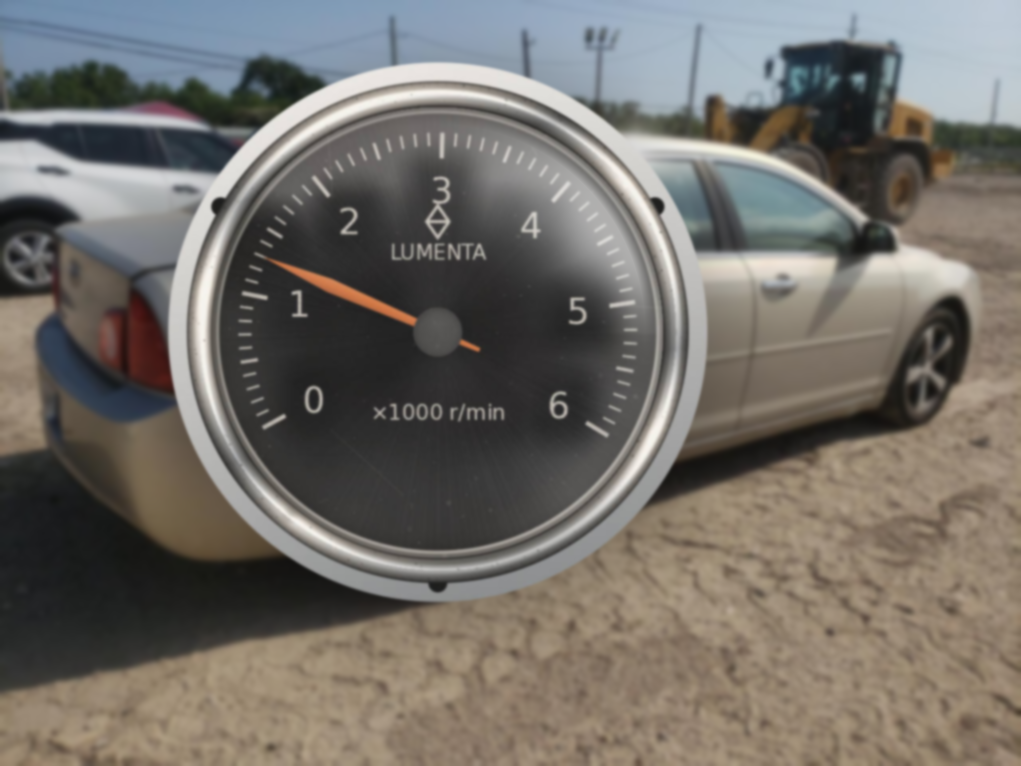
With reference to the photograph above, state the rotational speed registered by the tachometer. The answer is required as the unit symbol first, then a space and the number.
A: rpm 1300
